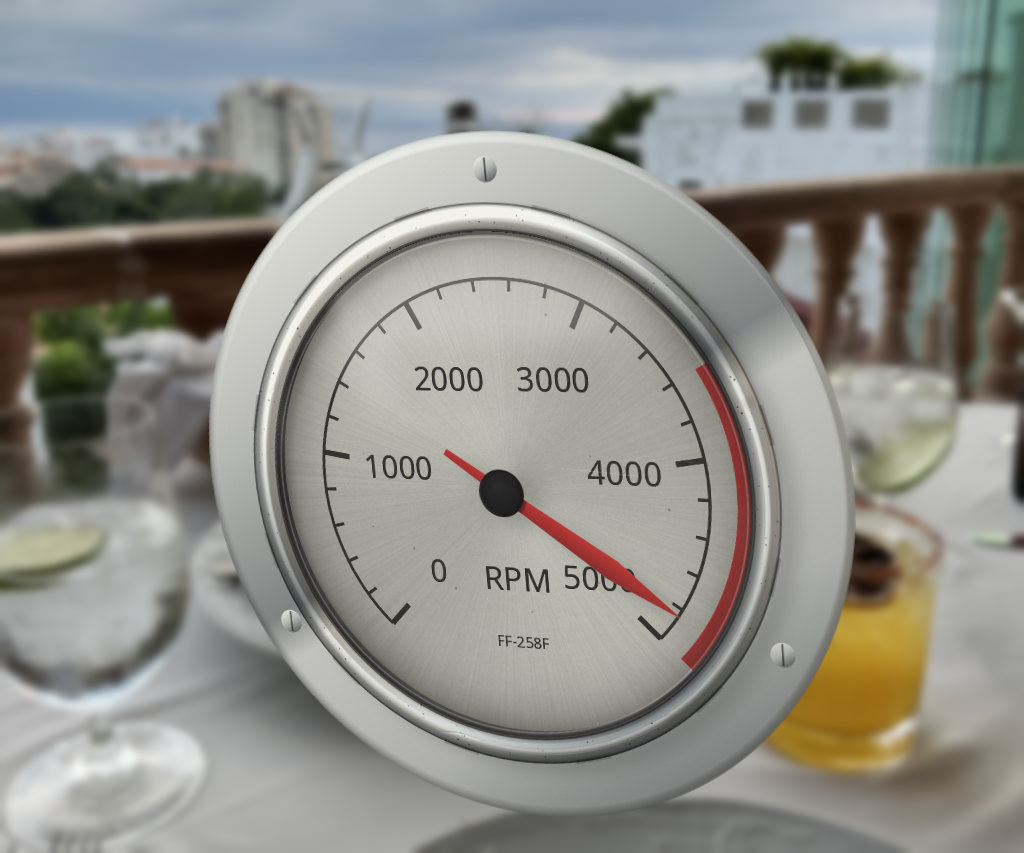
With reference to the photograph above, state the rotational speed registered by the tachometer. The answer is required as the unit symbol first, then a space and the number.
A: rpm 4800
